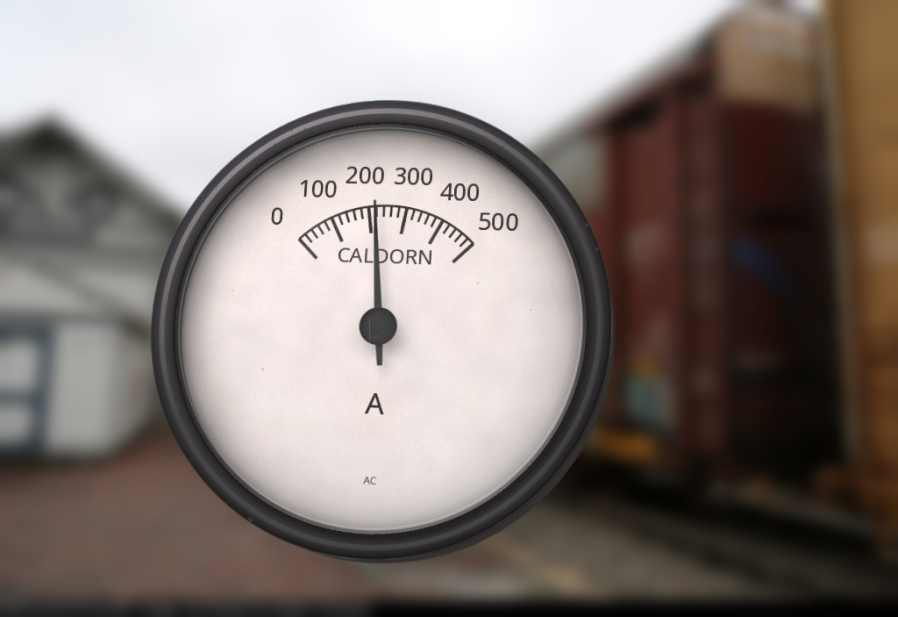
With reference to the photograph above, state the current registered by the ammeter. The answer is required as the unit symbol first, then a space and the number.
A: A 220
